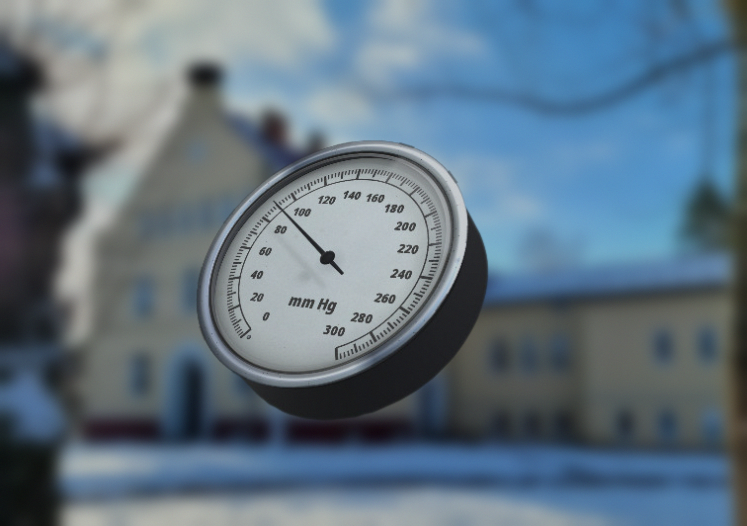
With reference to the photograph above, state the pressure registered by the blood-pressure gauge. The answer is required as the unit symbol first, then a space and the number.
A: mmHg 90
